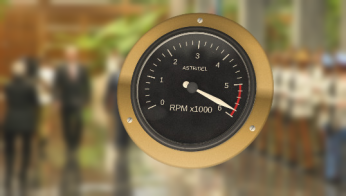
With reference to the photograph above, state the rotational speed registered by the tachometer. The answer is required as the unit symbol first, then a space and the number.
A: rpm 5800
